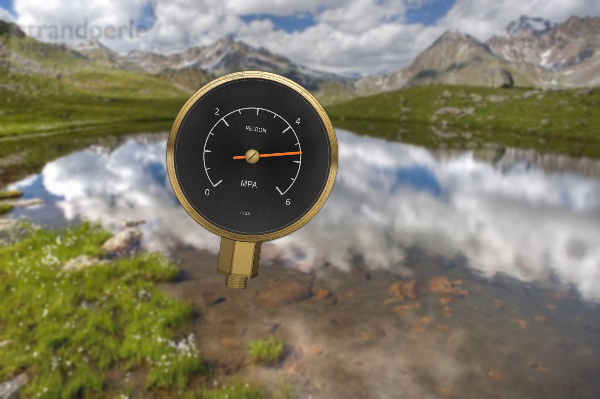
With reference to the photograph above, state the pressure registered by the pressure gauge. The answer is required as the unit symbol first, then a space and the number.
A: MPa 4.75
